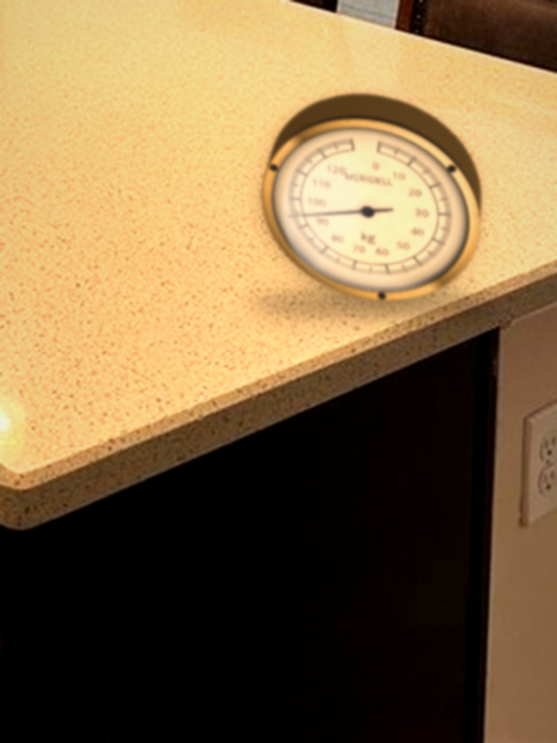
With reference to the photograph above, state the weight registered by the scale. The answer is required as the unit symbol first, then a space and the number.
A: kg 95
